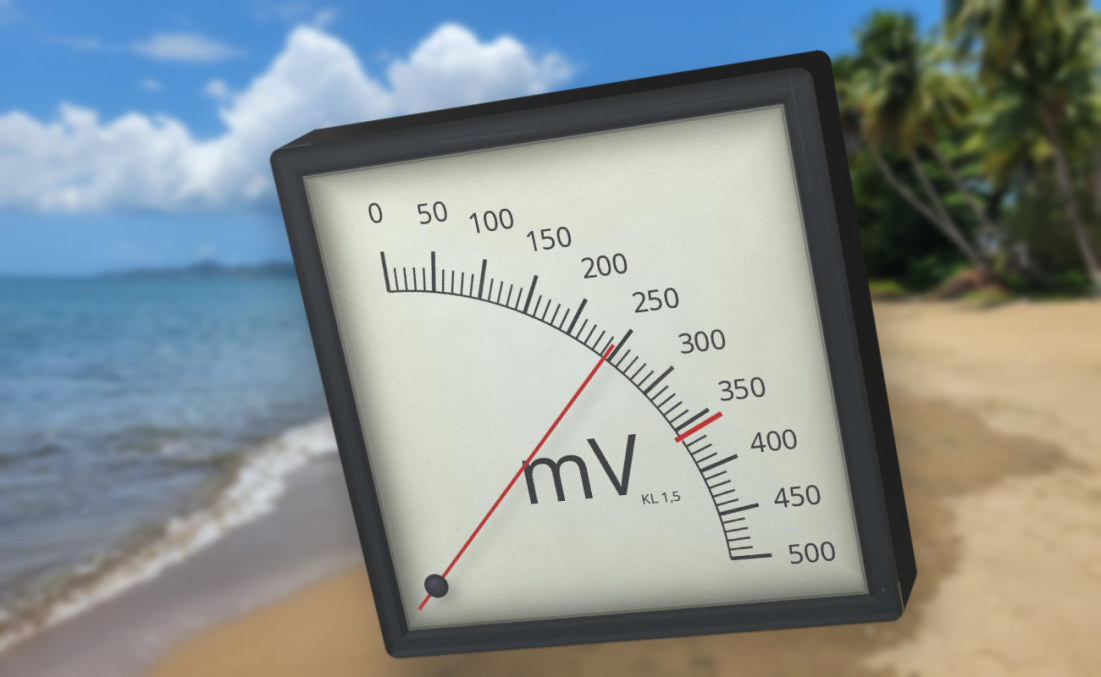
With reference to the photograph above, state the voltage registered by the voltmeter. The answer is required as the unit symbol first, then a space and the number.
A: mV 245
